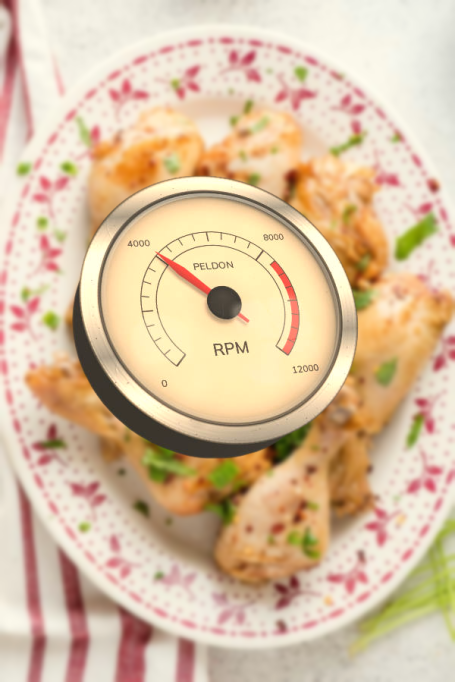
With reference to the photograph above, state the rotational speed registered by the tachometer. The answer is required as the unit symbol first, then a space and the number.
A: rpm 4000
